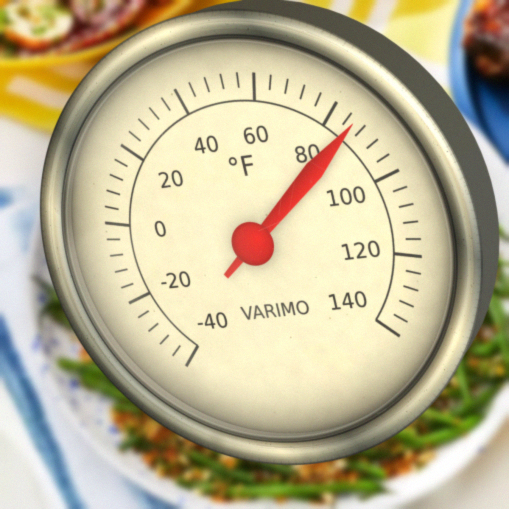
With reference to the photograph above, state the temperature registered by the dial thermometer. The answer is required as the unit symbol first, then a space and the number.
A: °F 86
